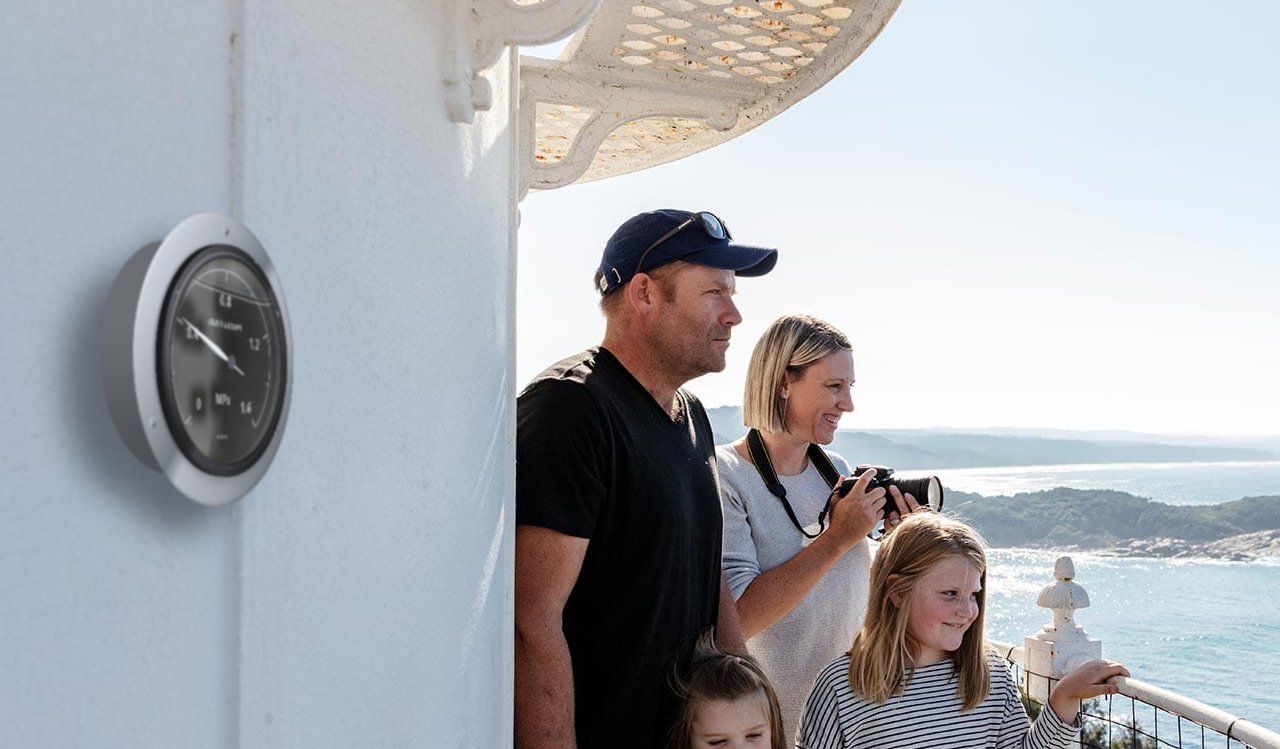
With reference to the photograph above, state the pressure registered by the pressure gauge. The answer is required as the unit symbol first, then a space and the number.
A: MPa 0.4
